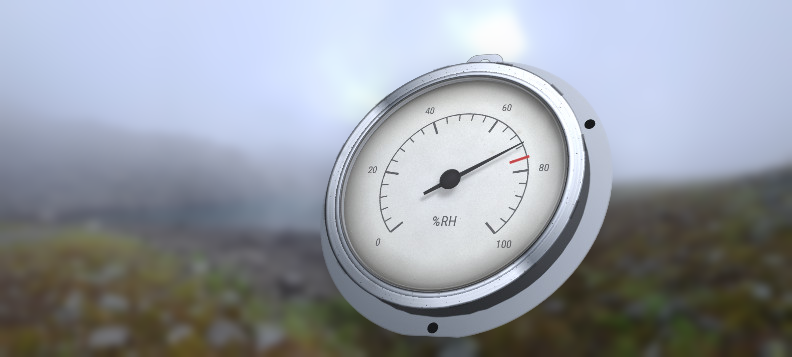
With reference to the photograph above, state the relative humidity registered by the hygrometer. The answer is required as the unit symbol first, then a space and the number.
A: % 72
